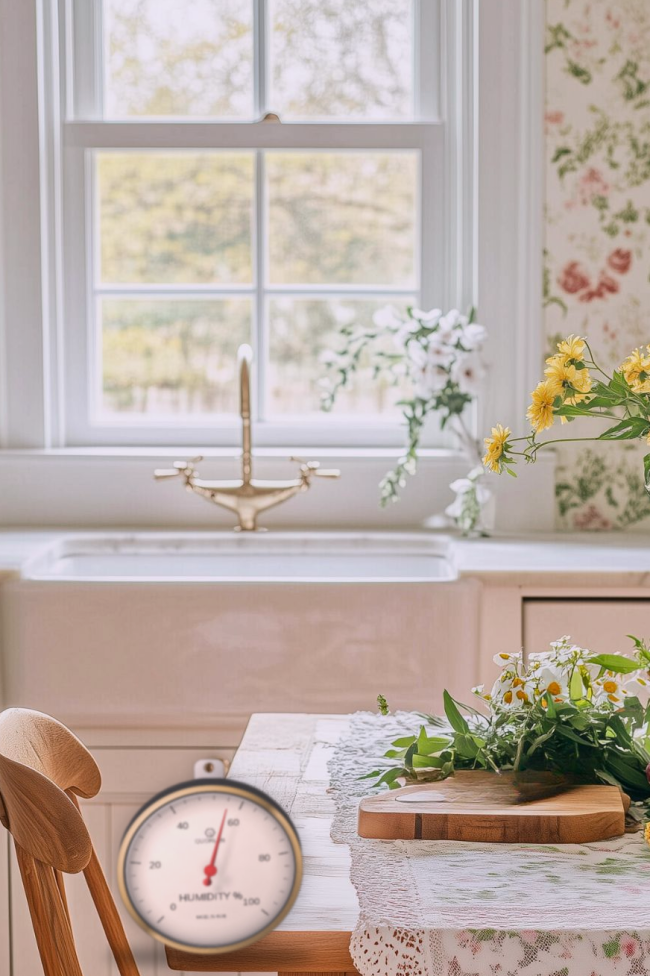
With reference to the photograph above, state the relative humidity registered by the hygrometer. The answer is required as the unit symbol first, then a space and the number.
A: % 56
